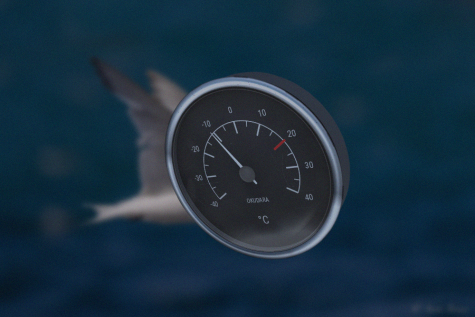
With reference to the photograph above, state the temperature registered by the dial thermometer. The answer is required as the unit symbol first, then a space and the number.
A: °C -10
